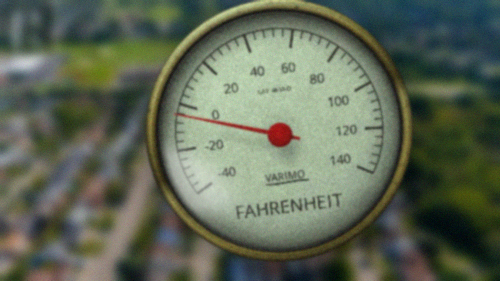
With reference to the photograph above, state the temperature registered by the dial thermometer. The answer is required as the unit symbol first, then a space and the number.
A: °F -4
